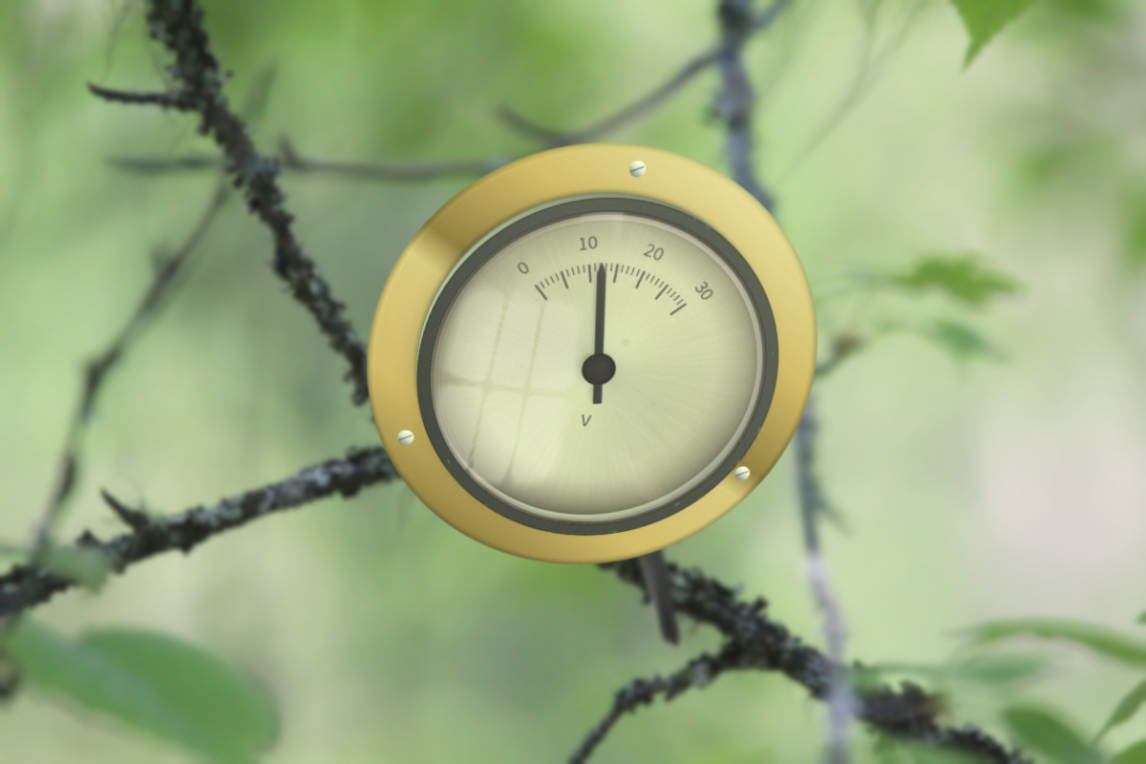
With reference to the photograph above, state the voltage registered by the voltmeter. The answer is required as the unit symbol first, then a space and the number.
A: V 12
